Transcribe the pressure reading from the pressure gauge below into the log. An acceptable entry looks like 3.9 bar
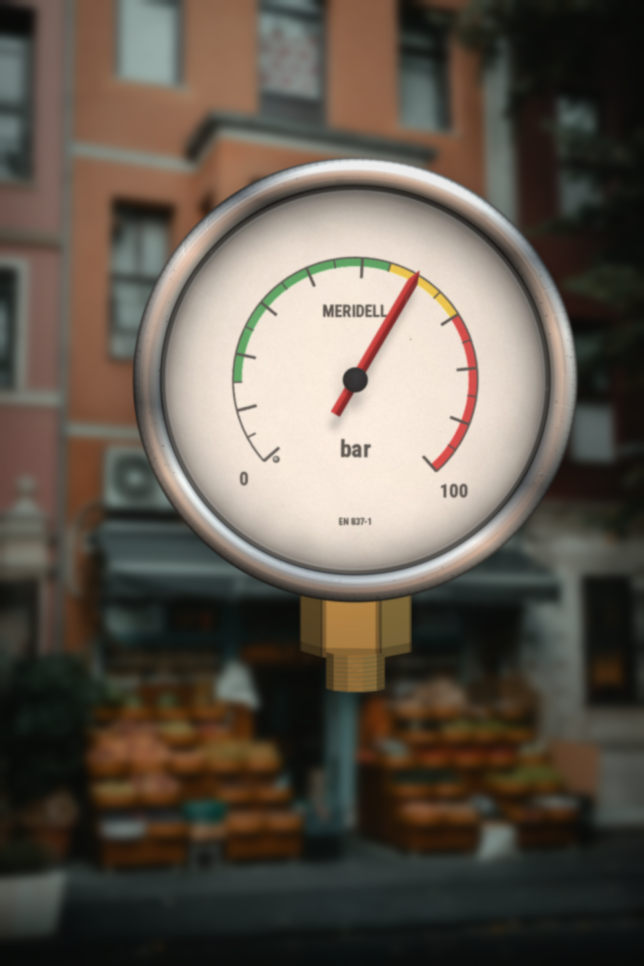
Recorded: 60 bar
